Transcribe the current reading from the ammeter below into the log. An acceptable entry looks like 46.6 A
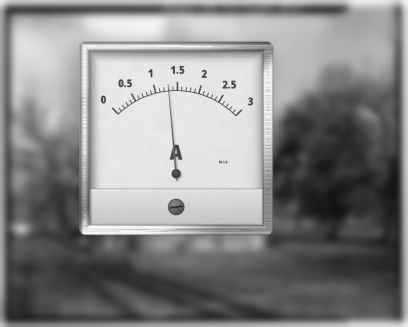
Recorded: 1.3 A
